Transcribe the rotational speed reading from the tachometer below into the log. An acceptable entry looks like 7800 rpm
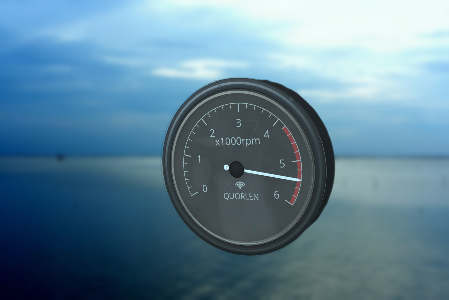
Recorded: 5400 rpm
